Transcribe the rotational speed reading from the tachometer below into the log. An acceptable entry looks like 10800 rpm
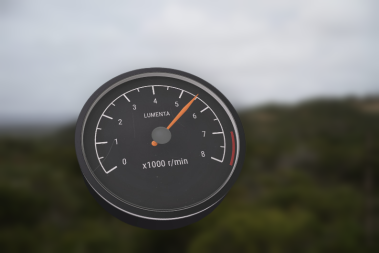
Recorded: 5500 rpm
